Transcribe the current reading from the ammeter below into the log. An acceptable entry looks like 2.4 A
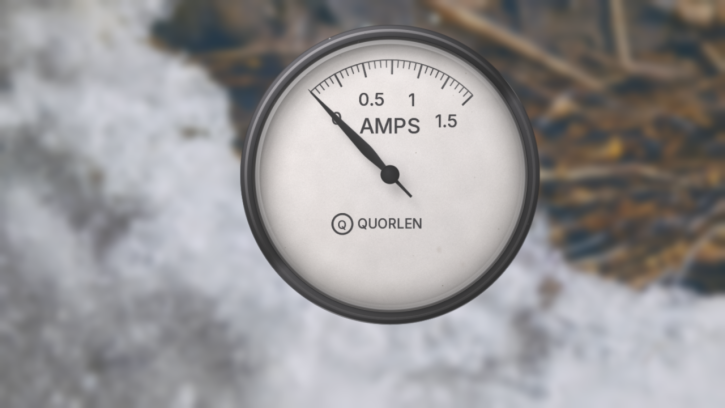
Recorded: 0 A
